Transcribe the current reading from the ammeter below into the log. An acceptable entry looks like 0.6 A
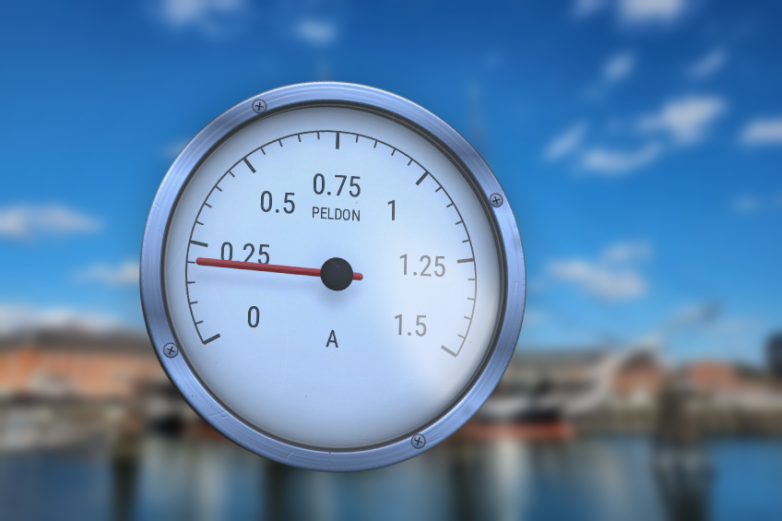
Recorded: 0.2 A
